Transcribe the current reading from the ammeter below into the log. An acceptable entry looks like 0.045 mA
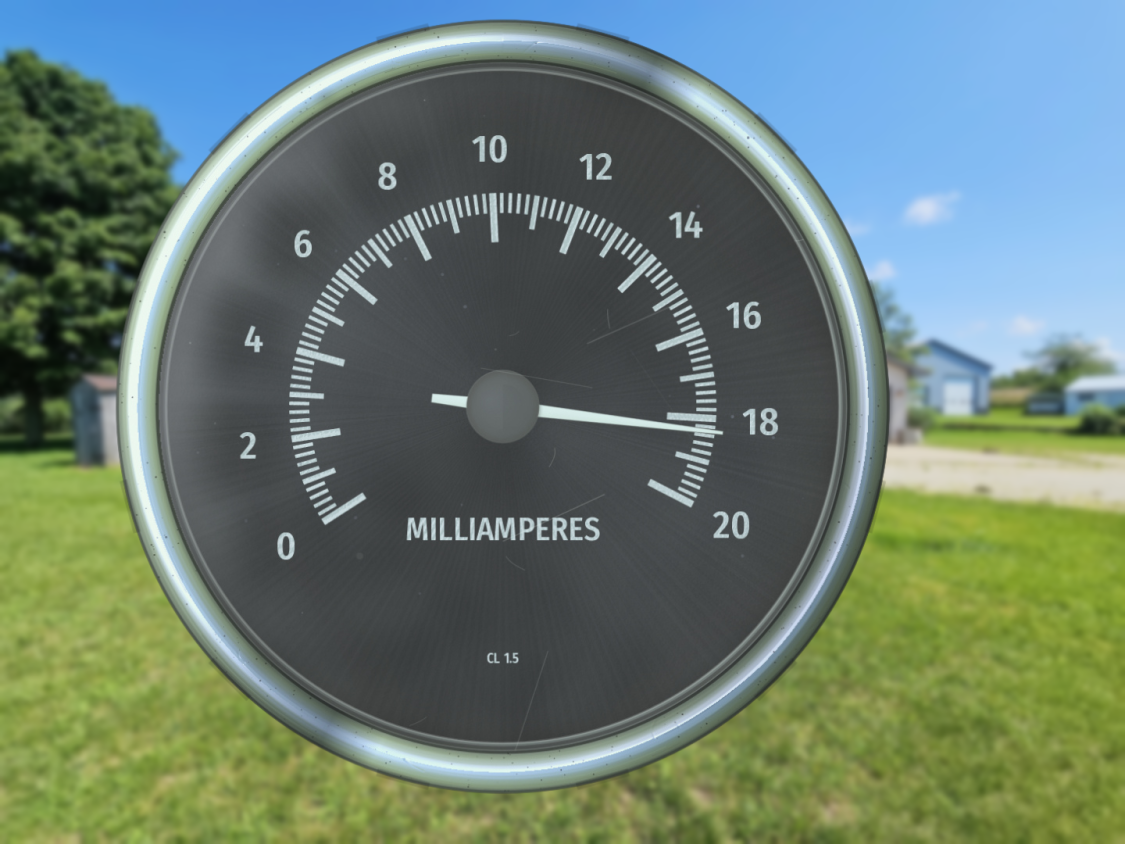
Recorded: 18.3 mA
